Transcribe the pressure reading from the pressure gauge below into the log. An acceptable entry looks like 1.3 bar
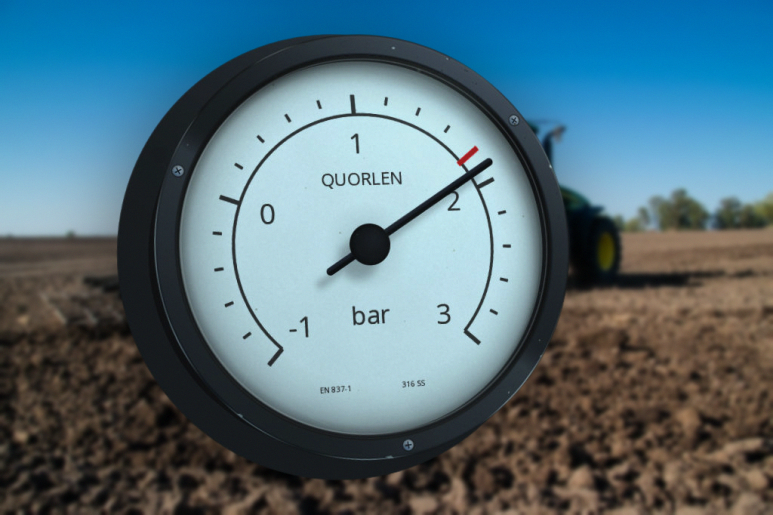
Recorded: 1.9 bar
